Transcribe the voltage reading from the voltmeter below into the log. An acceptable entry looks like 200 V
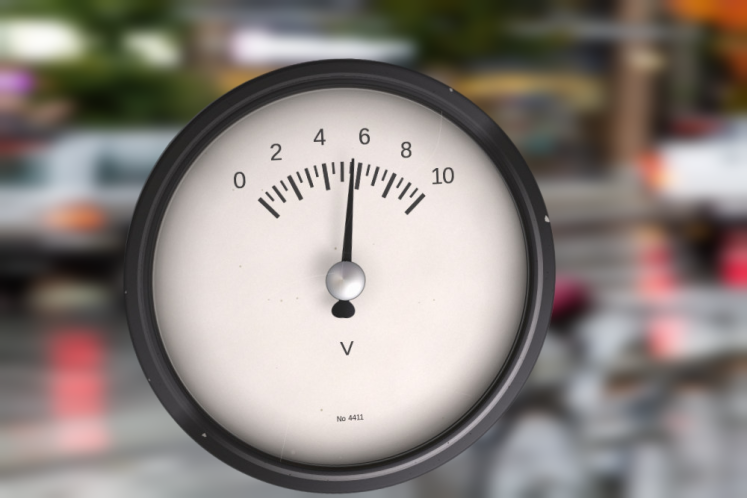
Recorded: 5.5 V
